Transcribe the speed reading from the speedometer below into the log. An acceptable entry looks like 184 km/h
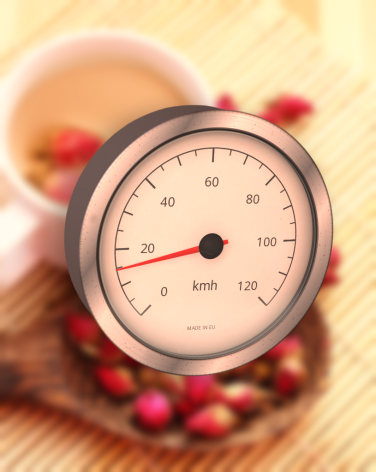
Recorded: 15 km/h
